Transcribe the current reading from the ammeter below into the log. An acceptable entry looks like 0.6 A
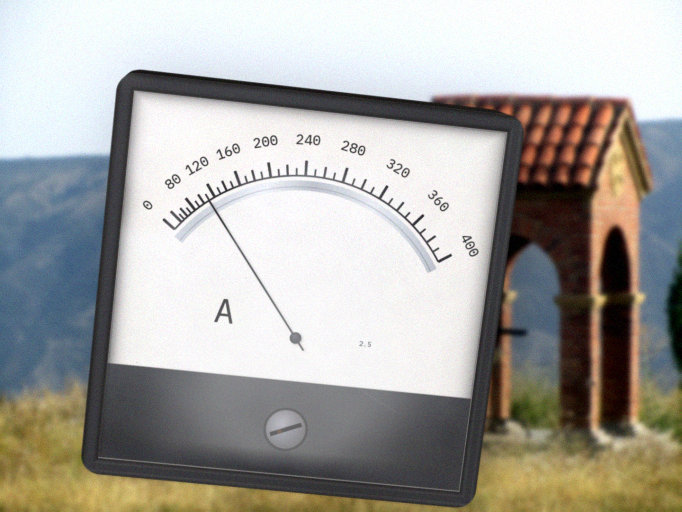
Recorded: 110 A
